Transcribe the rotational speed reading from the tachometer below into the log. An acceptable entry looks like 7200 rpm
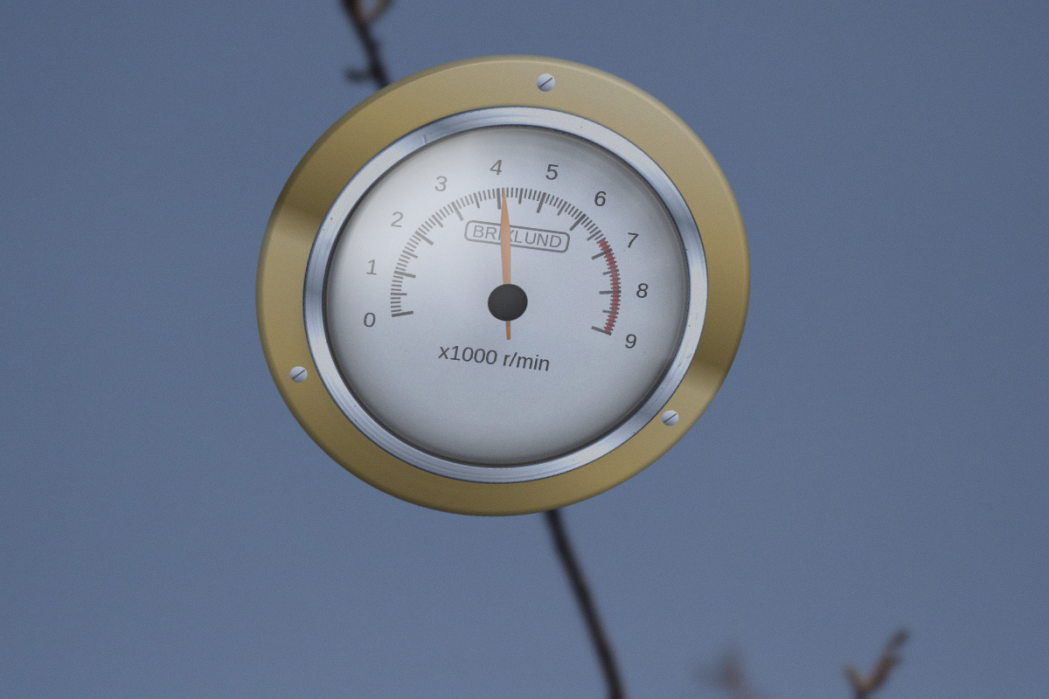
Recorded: 4100 rpm
